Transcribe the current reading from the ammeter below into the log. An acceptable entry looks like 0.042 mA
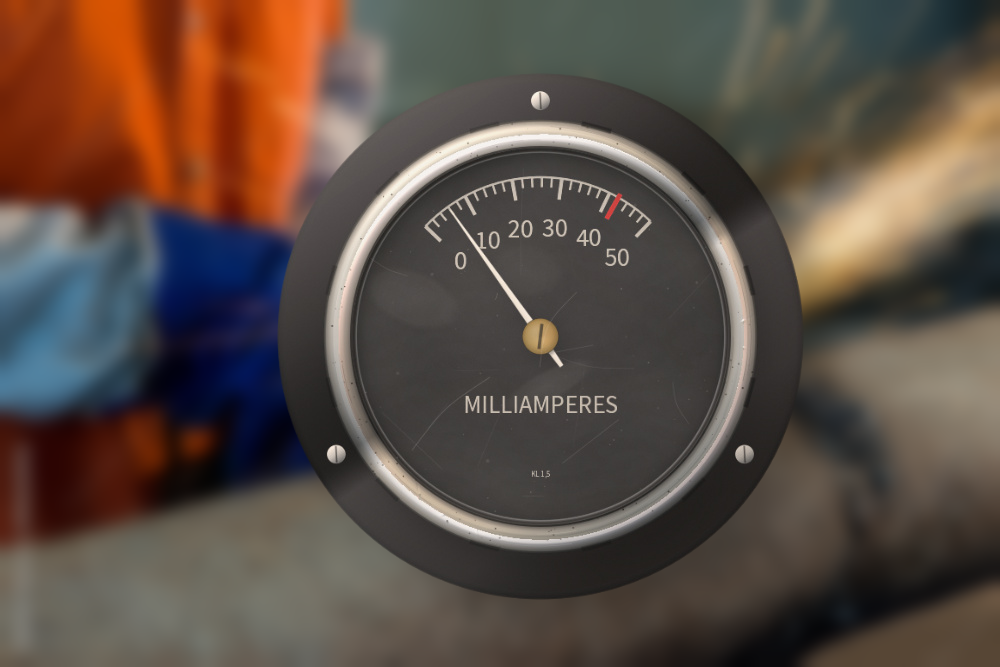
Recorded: 6 mA
